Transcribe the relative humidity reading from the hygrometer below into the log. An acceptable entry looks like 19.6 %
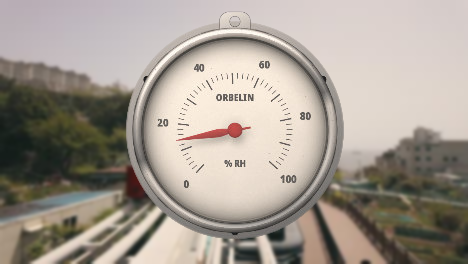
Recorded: 14 %
